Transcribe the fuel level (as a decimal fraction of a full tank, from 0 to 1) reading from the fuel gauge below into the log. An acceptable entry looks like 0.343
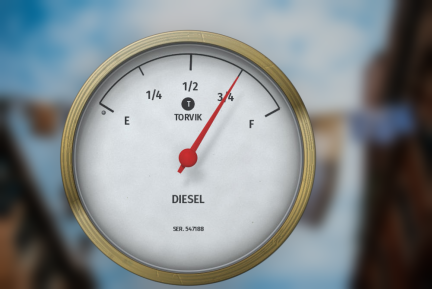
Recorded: 0.75
